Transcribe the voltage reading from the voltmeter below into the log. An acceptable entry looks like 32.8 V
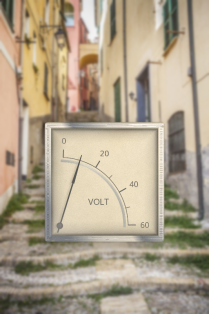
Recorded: 10 V
